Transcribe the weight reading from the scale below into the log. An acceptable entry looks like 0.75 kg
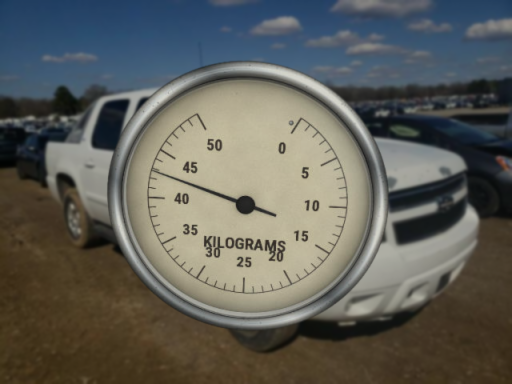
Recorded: 43 kg
